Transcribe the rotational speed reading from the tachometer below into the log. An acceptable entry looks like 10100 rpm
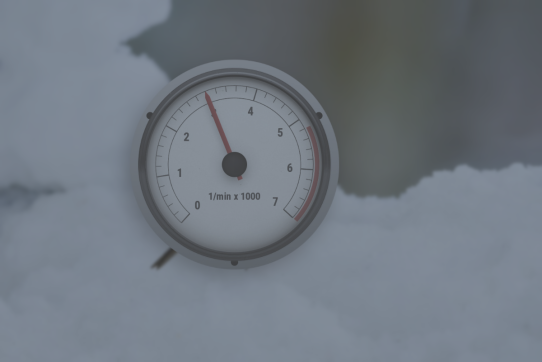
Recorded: 3000 rpm
